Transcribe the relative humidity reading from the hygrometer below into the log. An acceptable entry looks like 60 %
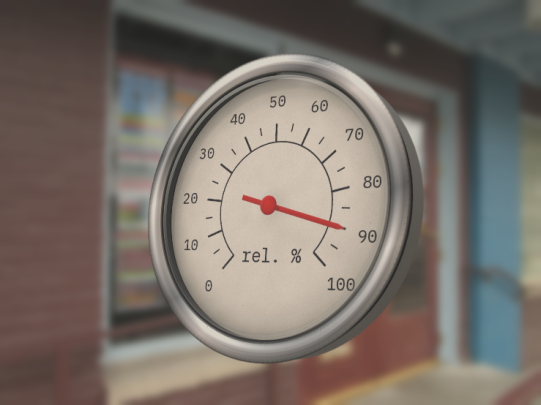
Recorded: 90 %
